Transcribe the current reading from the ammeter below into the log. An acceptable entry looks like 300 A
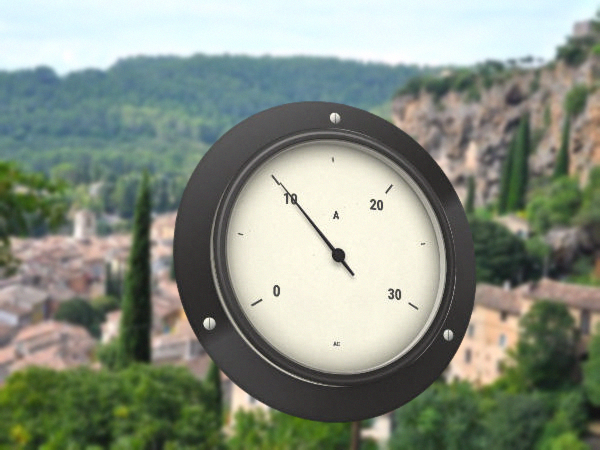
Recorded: 10 A
